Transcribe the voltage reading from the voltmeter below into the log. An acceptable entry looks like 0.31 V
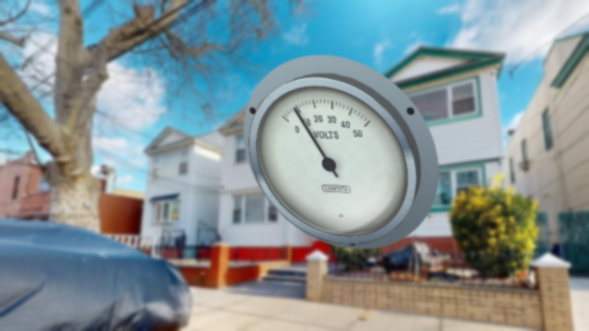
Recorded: 10 V
